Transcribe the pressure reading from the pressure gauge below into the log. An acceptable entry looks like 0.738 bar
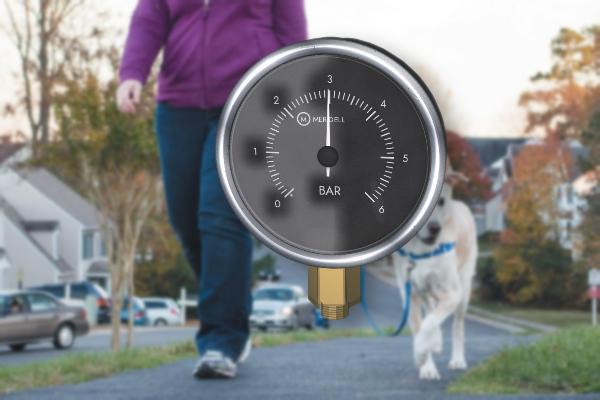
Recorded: 3 bar
